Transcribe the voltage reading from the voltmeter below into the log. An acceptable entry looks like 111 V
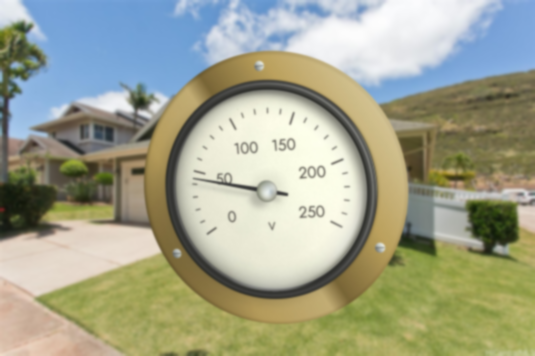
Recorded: 45 V
